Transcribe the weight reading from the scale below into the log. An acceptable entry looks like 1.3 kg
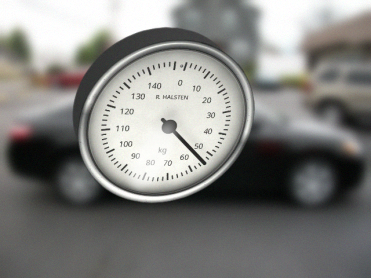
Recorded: 54 kg
